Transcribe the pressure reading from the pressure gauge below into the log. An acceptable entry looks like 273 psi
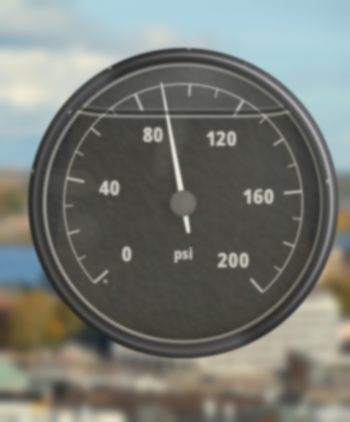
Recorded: 90 psi
